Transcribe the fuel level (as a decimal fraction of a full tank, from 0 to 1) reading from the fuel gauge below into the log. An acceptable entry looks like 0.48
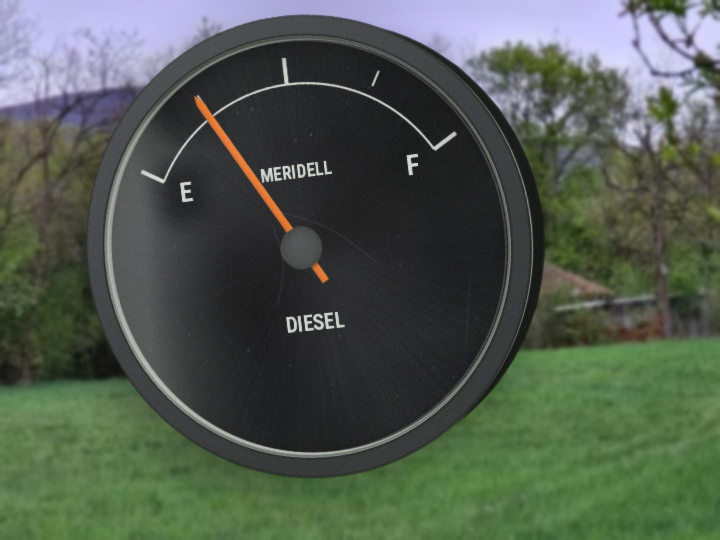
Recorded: 0.25
